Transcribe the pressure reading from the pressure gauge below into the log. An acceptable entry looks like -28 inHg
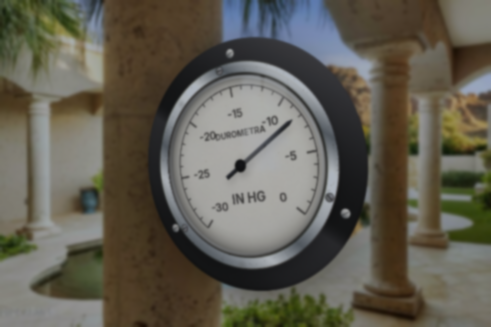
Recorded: -8 inHg
